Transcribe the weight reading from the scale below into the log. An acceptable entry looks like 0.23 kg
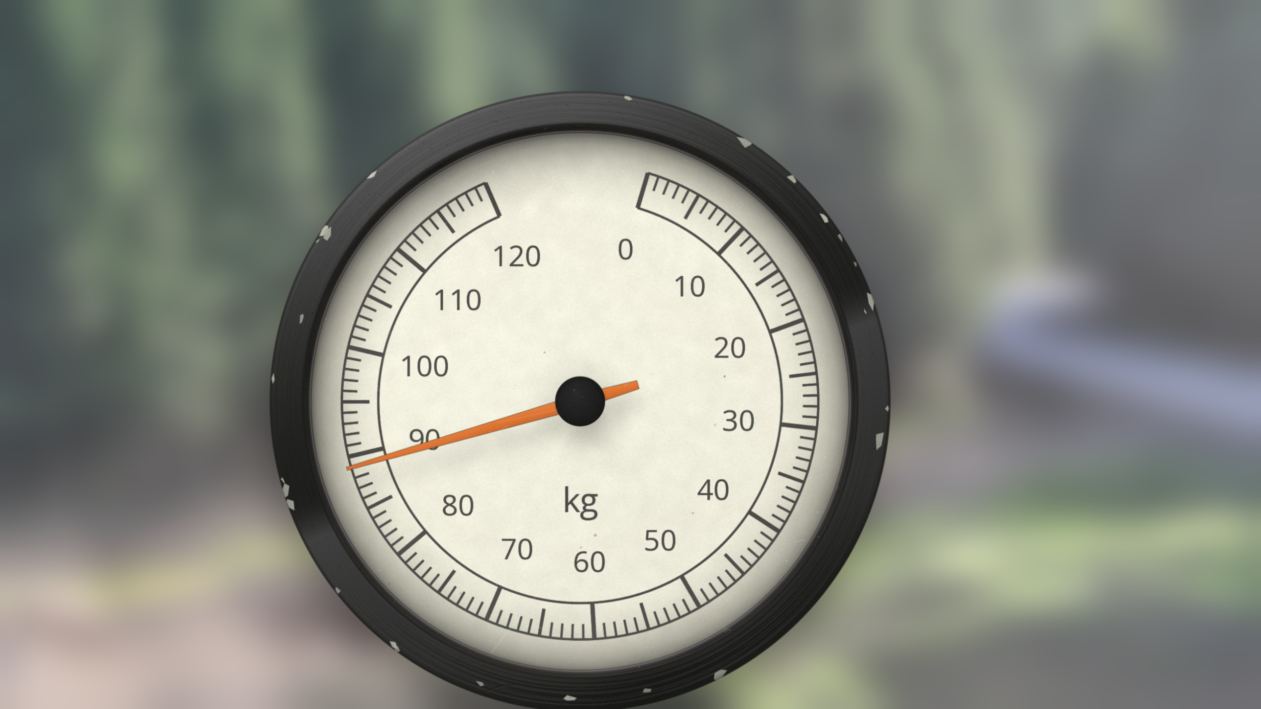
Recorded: 89 kg
